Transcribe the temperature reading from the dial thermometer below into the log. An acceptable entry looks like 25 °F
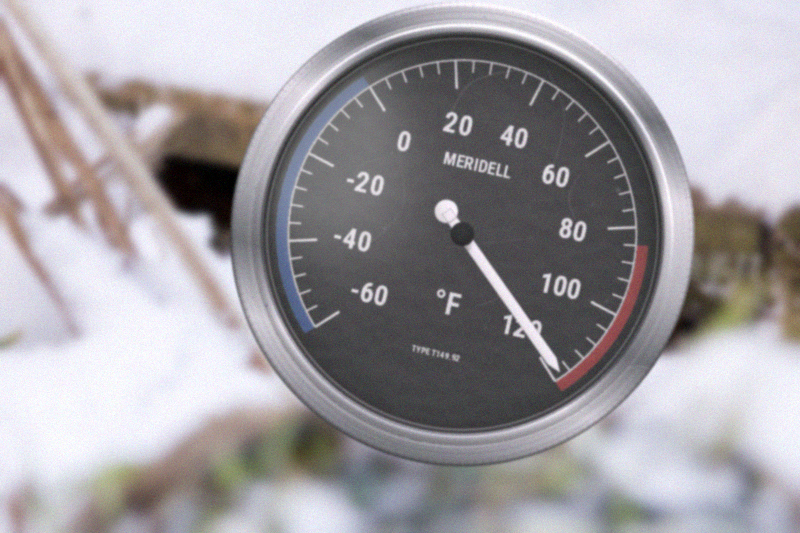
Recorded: 118 °F
